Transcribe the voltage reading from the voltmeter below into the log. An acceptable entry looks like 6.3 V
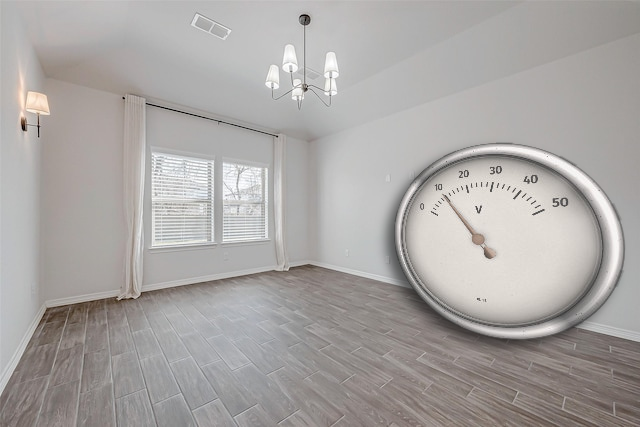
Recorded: 10 V
